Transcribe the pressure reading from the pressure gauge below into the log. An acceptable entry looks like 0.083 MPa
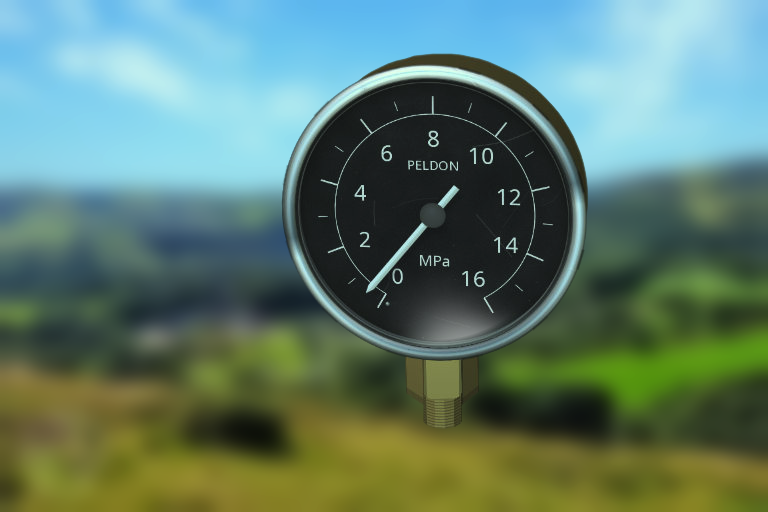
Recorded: 0.5 MPa
